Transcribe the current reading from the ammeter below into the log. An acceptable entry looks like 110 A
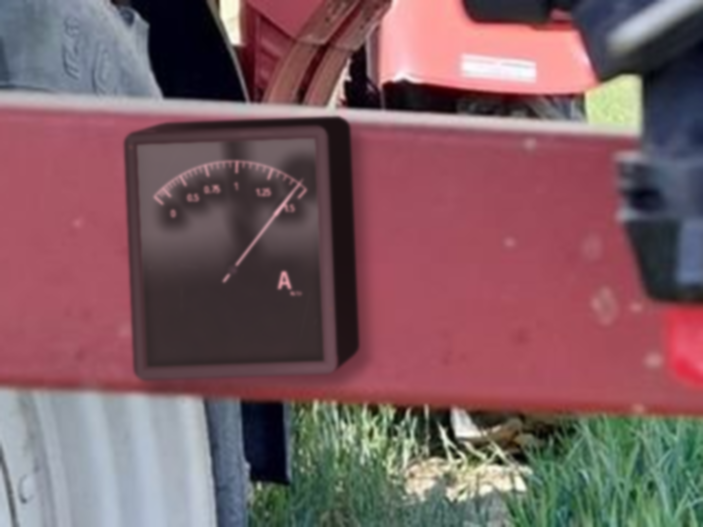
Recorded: 1.45 A
